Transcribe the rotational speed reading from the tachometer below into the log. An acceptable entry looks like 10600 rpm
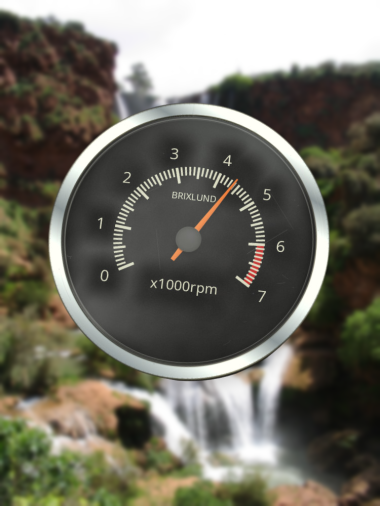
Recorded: 4400 rpm
